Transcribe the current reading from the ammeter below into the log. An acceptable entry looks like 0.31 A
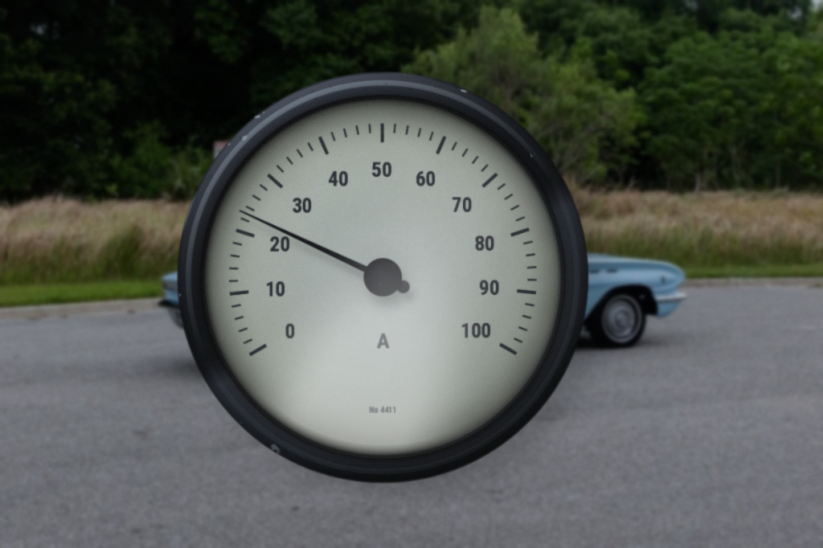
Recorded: 23 A
